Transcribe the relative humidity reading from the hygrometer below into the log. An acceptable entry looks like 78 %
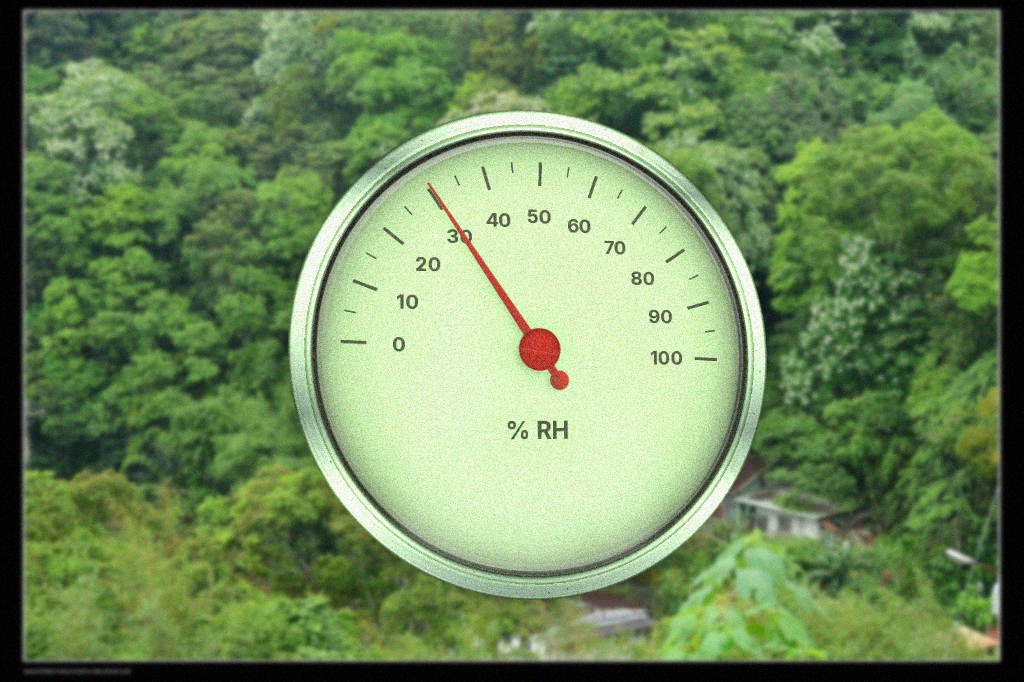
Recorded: 30 %
